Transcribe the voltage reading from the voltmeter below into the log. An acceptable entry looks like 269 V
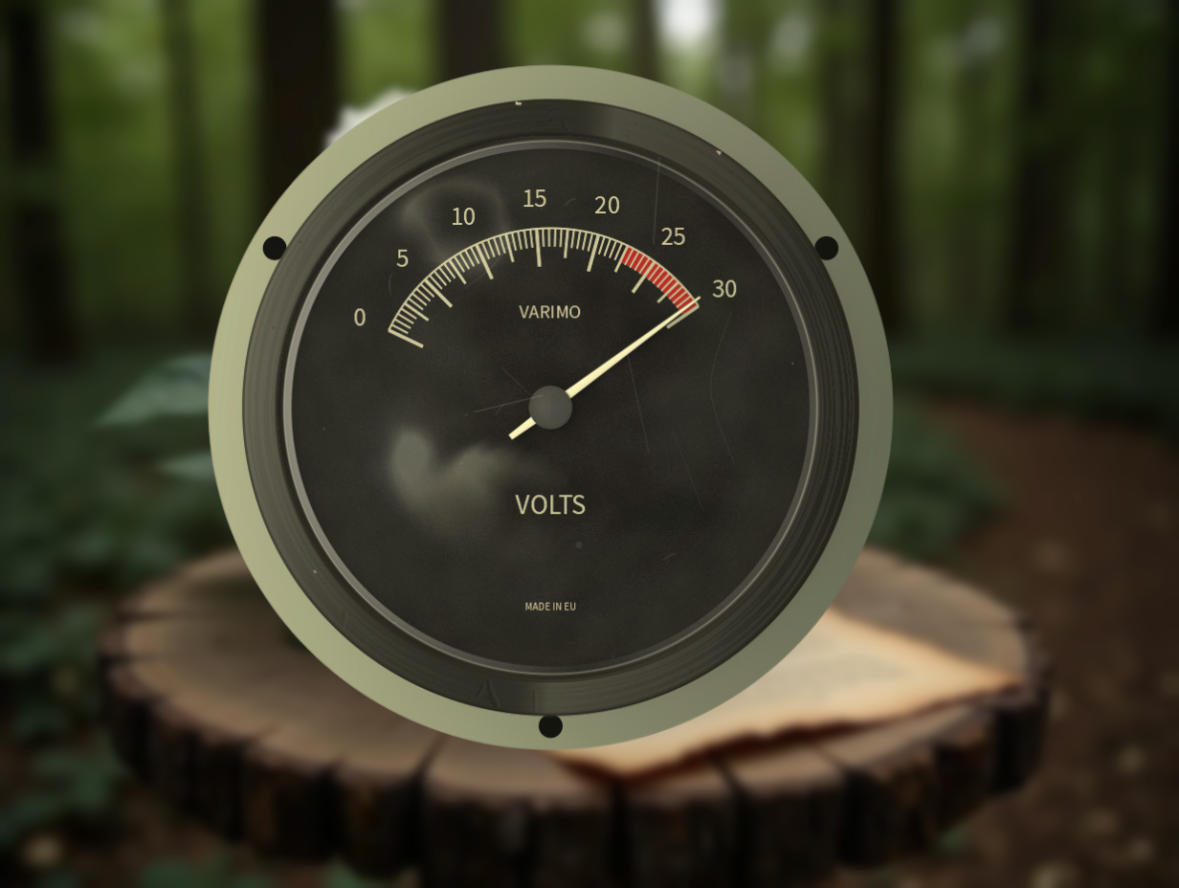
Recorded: 29.5 V
